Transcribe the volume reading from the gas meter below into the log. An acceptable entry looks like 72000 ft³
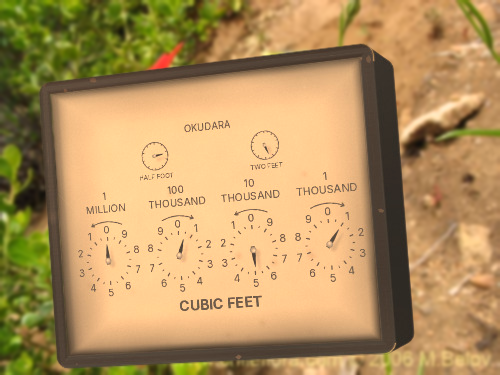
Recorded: 5100 ft³
